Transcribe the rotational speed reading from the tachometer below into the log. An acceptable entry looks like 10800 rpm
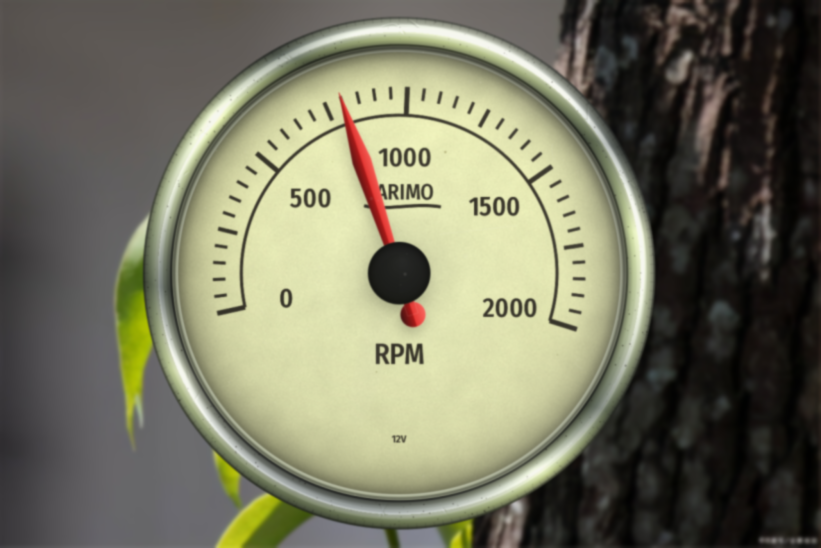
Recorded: 800 rpm
